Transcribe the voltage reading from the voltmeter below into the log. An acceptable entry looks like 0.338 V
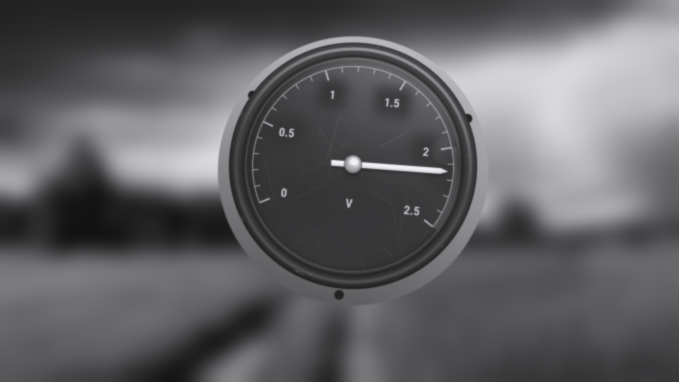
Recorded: 2.15 V
